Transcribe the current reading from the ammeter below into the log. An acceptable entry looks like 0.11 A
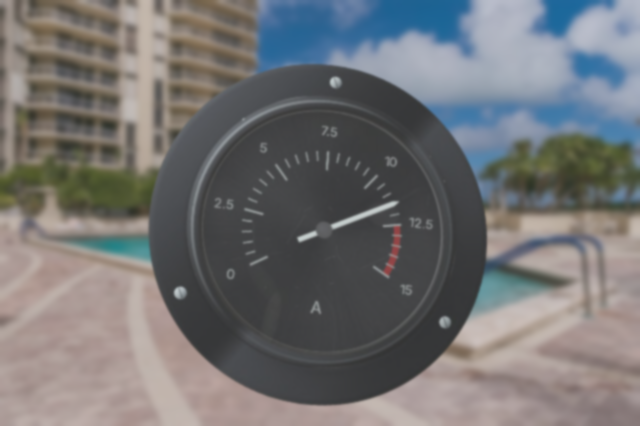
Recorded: 11.5 A
